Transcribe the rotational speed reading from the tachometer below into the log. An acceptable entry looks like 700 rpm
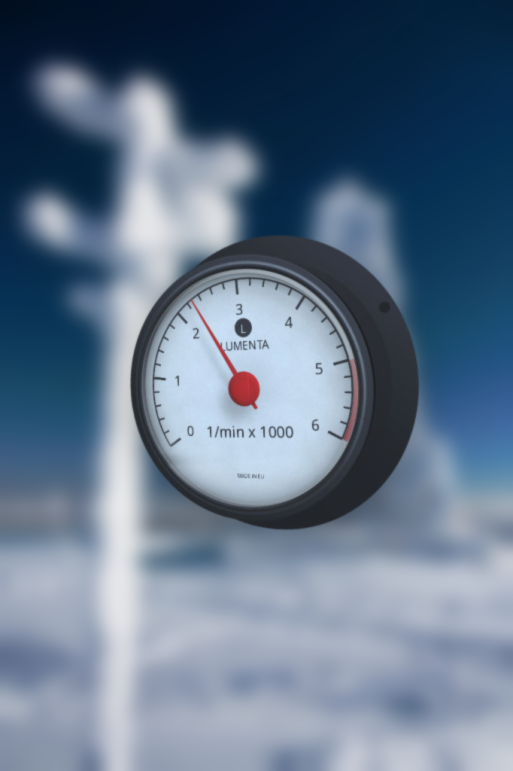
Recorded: 2300 rpm
